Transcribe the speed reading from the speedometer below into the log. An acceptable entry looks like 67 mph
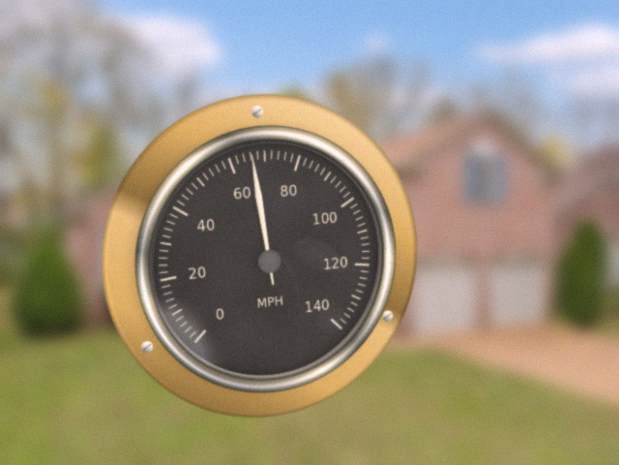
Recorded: 66 mph
